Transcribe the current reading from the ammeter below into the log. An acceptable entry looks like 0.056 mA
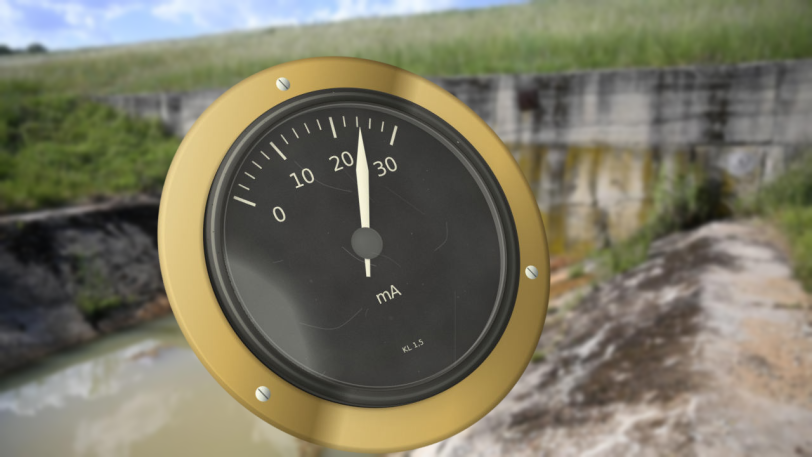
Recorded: 24 mA
